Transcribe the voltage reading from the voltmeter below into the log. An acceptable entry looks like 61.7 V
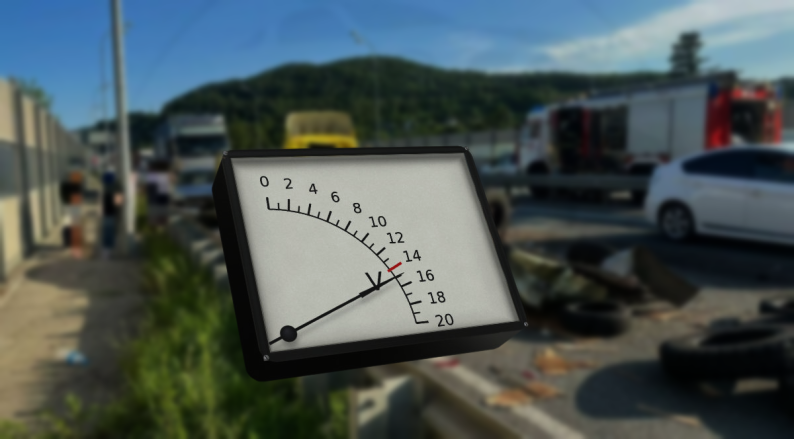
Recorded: 15 V
